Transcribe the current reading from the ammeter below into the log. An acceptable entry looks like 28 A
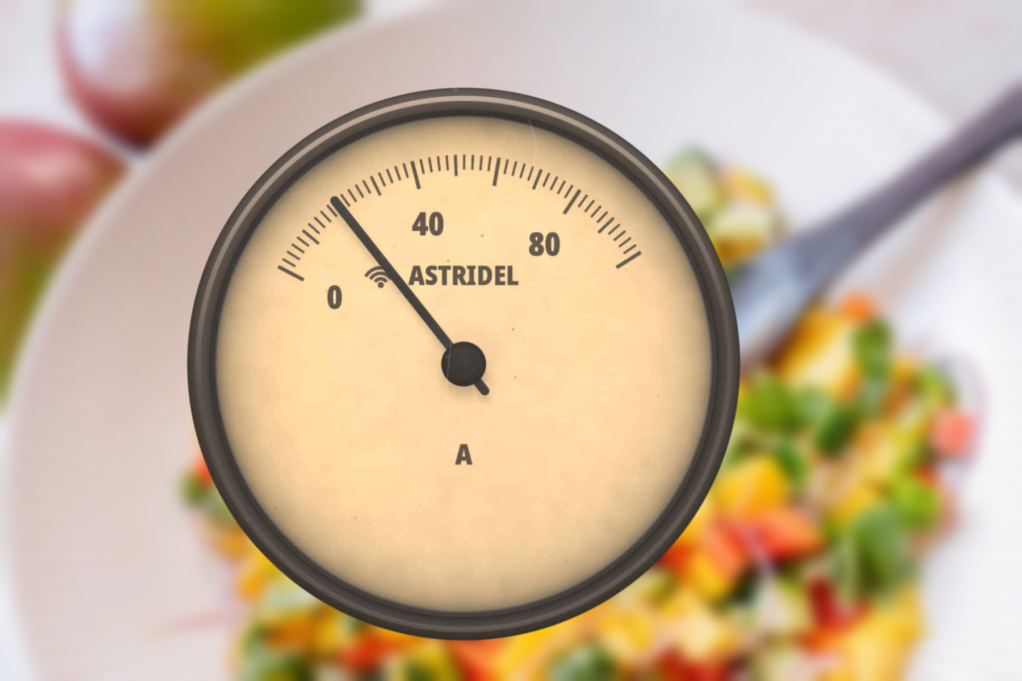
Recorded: 20 A
